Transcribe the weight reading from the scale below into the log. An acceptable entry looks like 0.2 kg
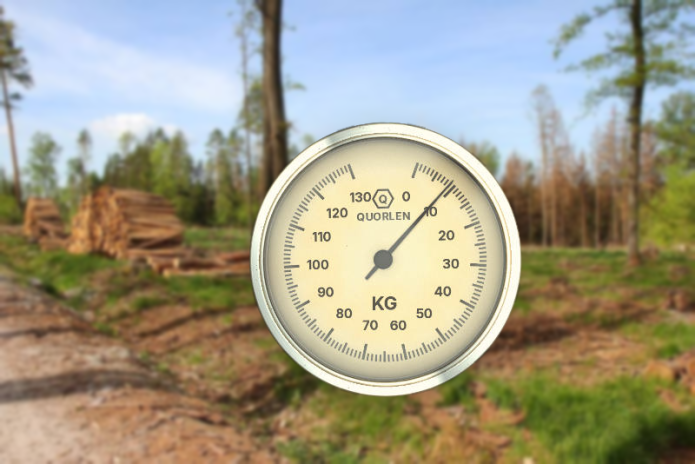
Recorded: 9 kg
